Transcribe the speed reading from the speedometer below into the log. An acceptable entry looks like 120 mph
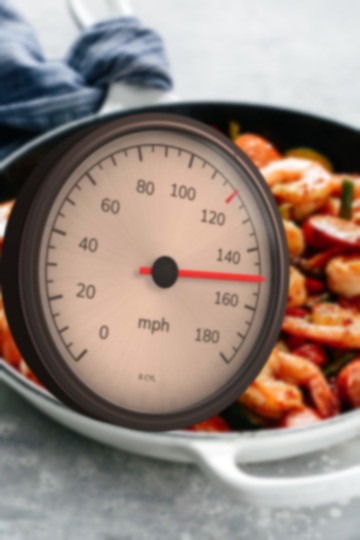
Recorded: 150 mph
